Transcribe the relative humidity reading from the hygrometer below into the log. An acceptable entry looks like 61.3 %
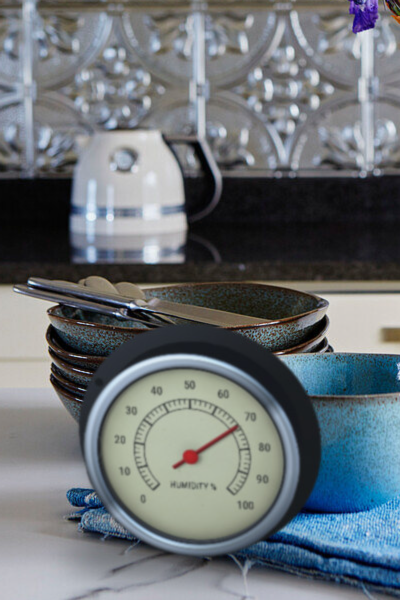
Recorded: 70 %
